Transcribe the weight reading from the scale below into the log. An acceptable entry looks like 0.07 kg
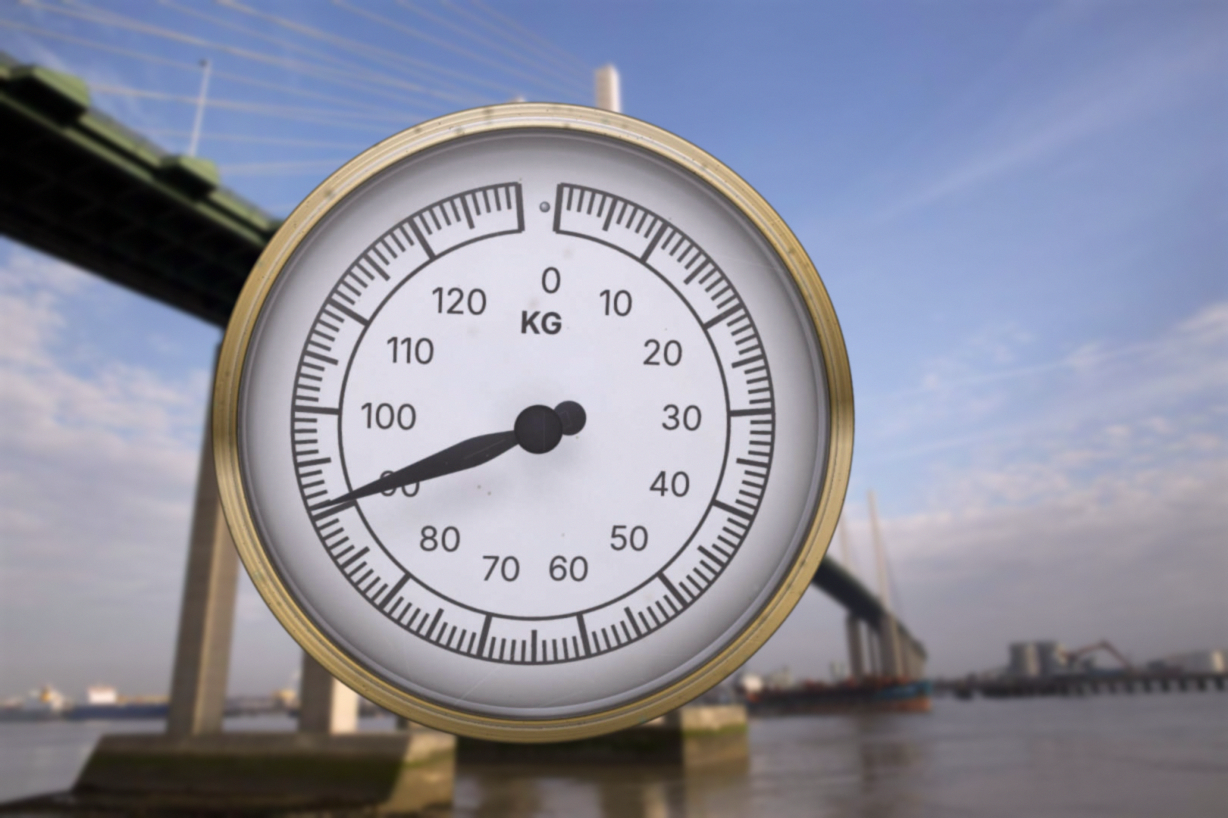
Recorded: 91 kg
